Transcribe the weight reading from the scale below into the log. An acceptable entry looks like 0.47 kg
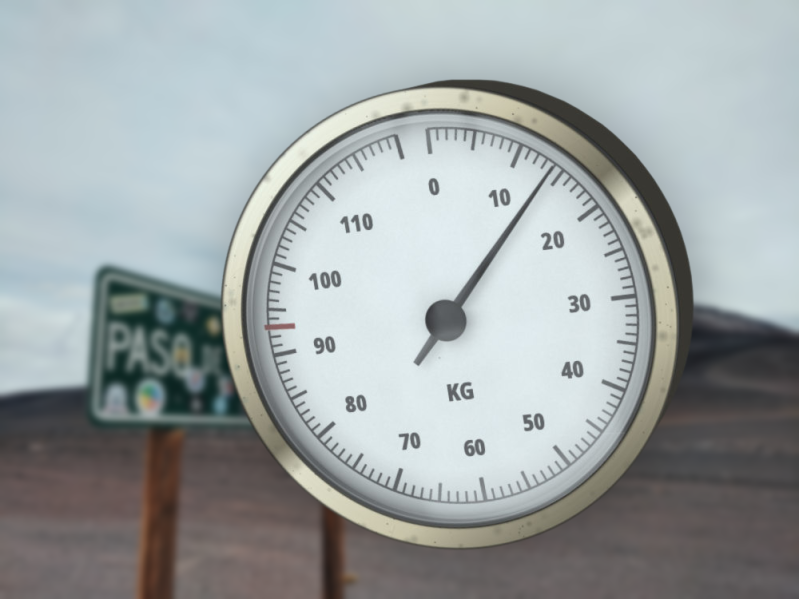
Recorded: 14 kg
